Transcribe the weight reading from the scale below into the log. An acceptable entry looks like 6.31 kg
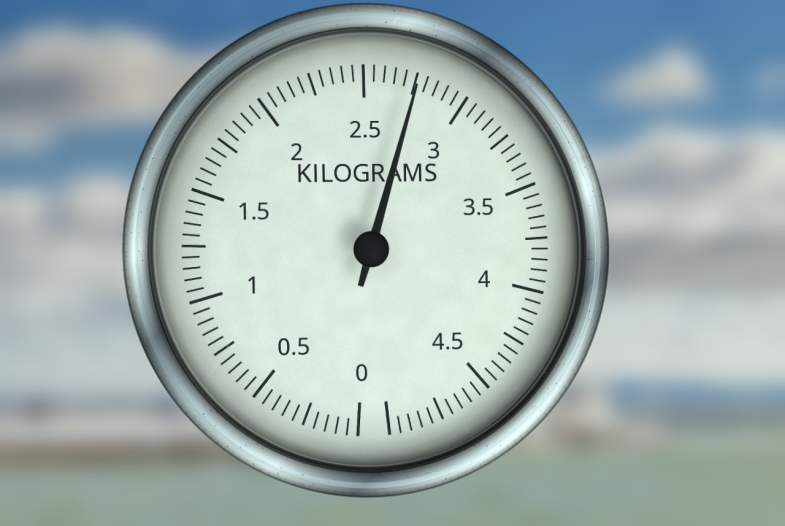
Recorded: 2.75 kg
